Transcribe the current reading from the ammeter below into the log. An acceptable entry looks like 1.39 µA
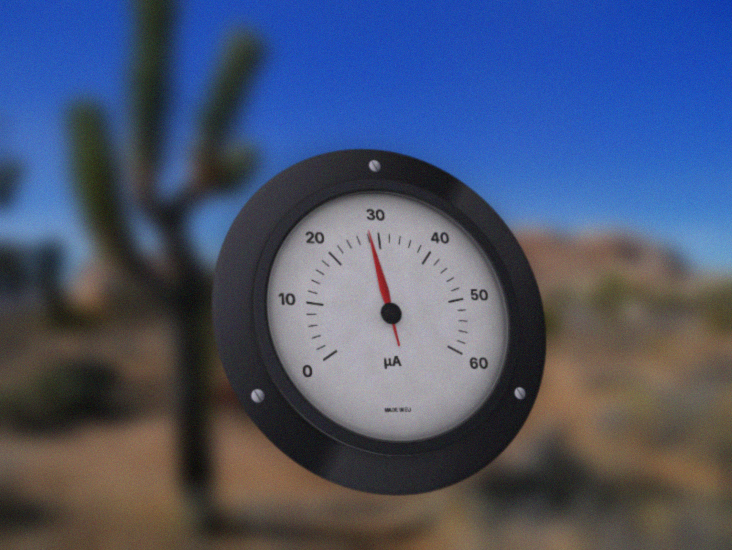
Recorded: 28 µA
